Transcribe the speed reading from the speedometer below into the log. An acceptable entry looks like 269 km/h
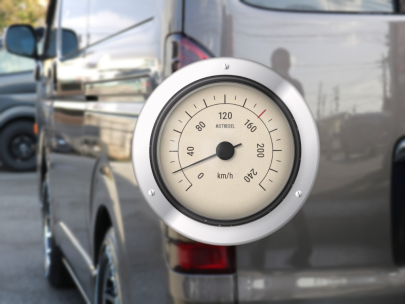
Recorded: 20 km/h
